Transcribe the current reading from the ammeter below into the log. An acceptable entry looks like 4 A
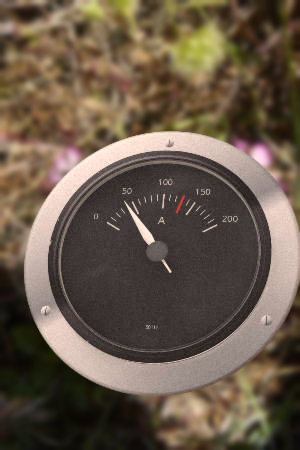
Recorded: 40 A
